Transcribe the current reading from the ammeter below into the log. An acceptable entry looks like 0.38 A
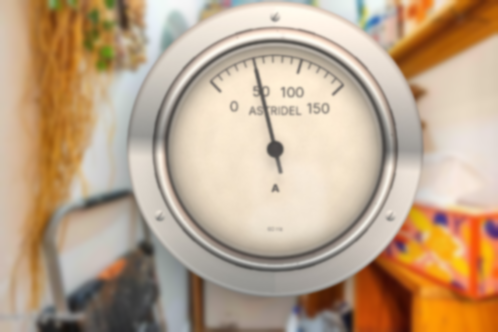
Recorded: 50 A
